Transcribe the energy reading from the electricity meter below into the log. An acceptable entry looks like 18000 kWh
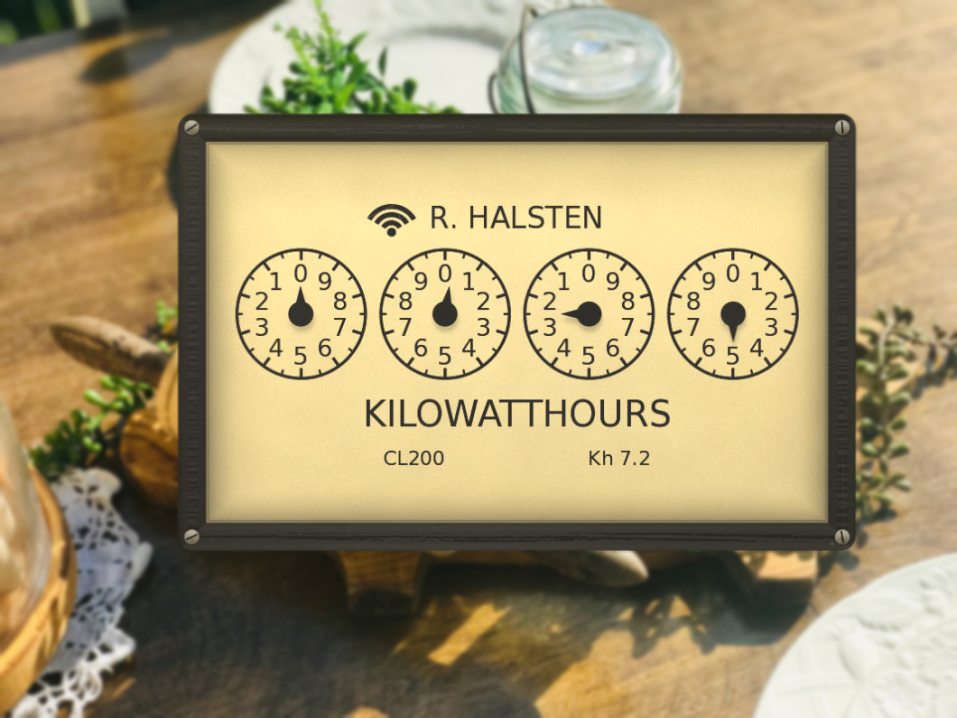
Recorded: 25 kWh
